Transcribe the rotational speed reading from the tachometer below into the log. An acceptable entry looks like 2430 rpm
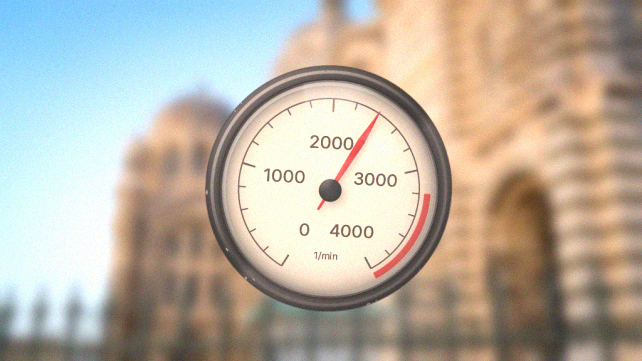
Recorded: 2400 rpm
